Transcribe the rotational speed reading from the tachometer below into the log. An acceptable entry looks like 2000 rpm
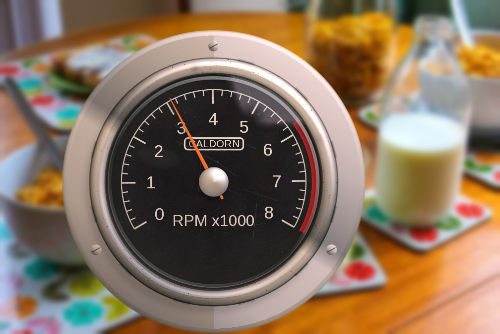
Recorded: 3100 rpm
